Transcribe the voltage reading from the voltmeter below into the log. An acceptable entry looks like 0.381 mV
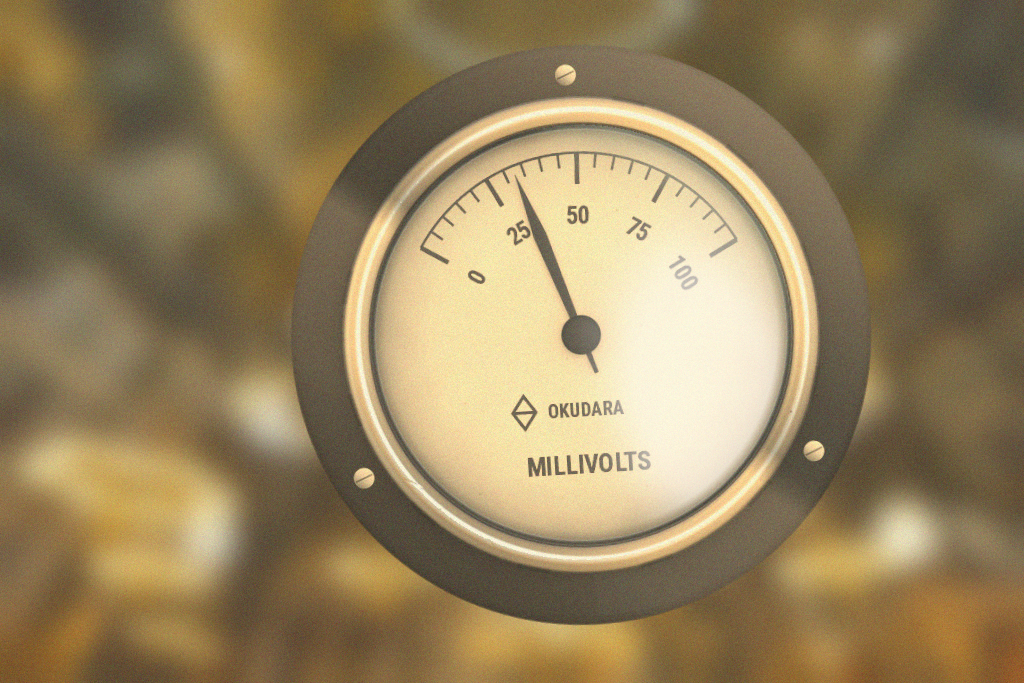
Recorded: 32.5 mV
